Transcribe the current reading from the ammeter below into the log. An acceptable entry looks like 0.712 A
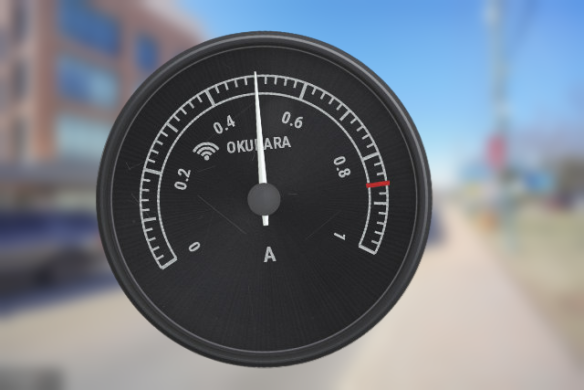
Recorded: 0.5 A
